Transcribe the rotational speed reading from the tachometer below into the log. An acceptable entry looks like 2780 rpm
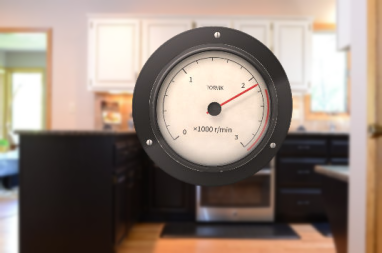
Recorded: 2100 rpm
